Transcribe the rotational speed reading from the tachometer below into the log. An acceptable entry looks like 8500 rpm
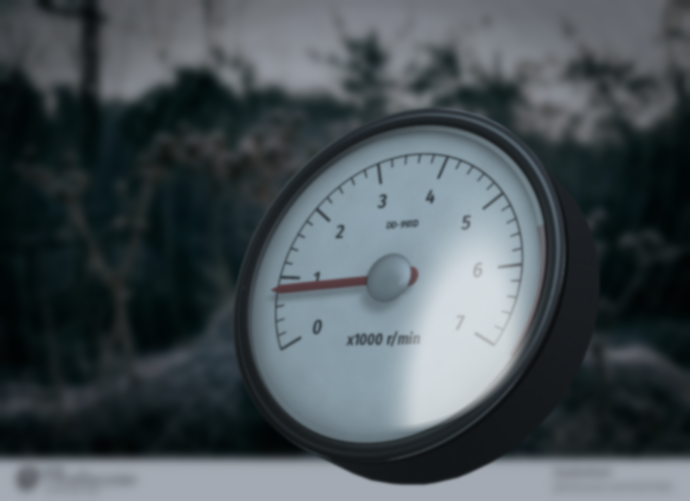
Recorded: 800 rpm
